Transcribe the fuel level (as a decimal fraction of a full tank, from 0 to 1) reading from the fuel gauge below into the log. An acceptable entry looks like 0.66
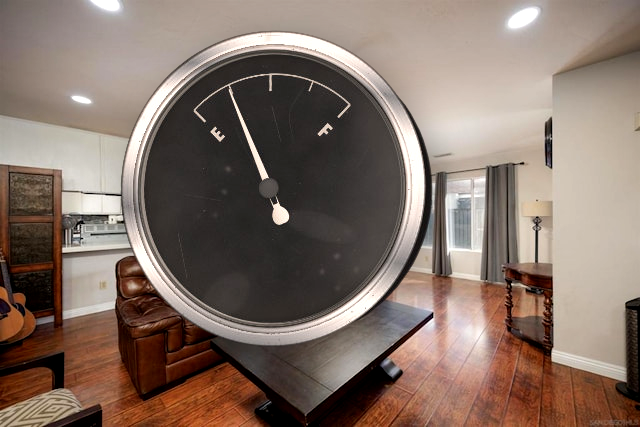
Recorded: 0.25
